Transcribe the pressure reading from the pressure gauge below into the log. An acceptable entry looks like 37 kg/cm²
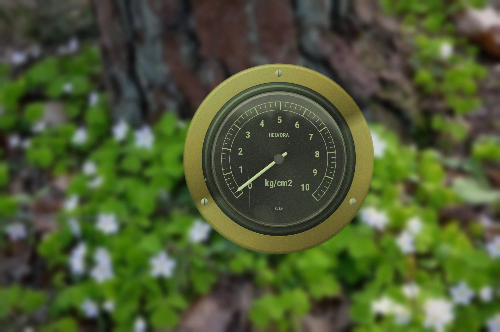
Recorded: 0.2 kg/cm²
